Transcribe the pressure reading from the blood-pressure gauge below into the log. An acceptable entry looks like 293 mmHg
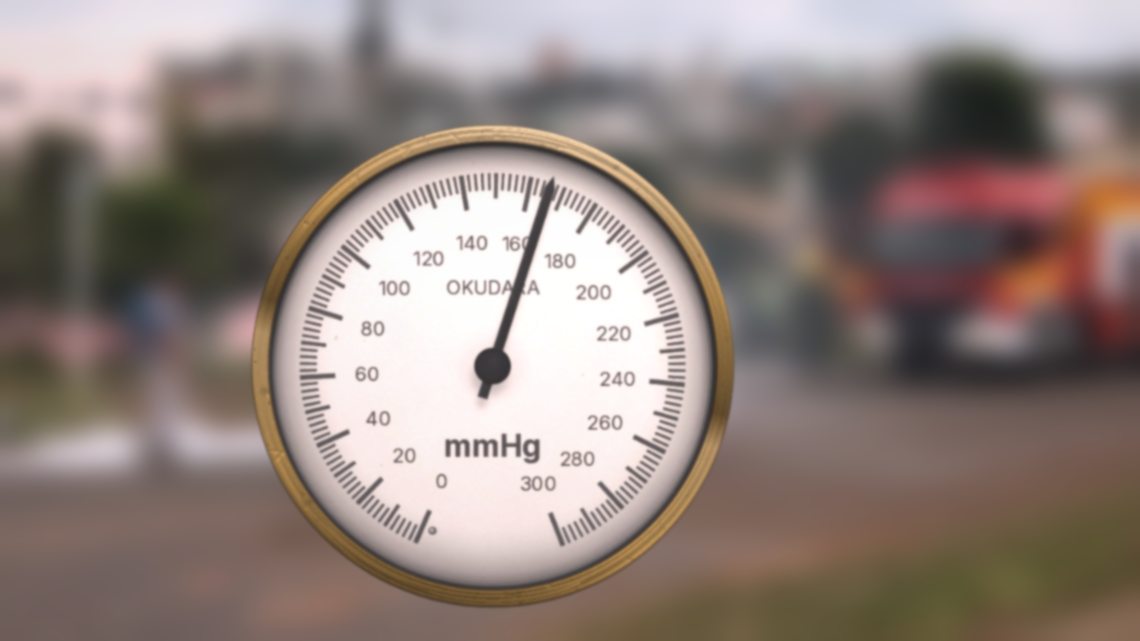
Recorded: 166 mmHg
